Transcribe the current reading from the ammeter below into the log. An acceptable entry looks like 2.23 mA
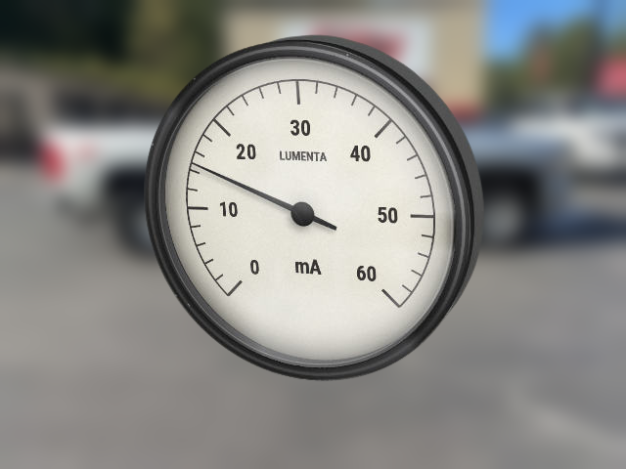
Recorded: 15 mA
